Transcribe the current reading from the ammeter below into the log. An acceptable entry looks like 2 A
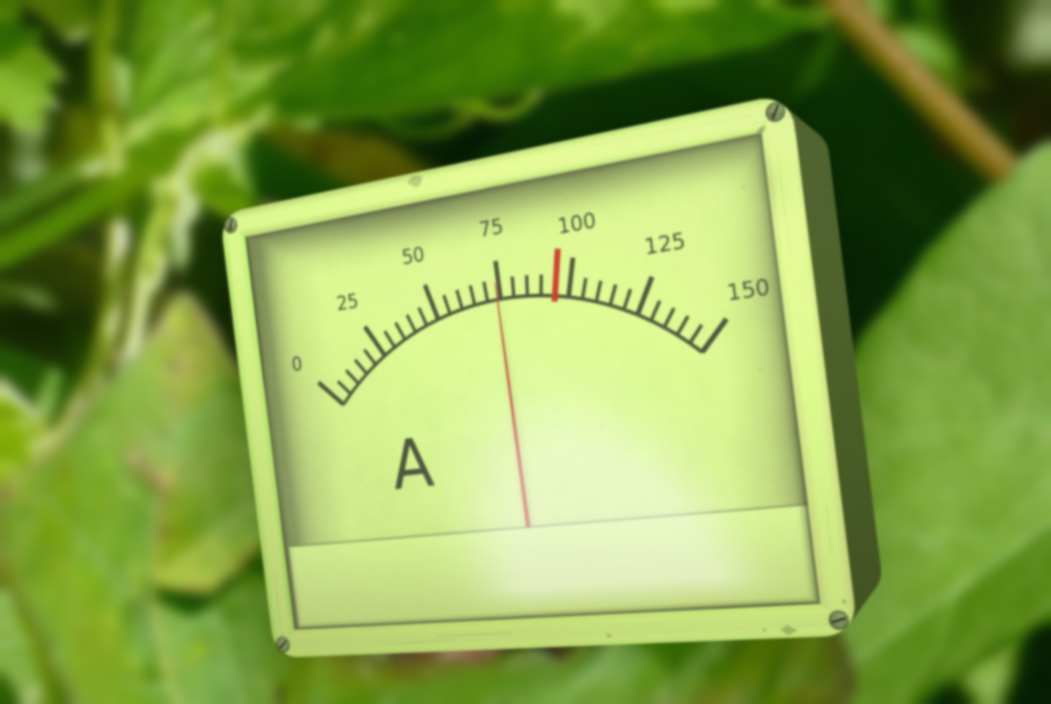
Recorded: 75 A
